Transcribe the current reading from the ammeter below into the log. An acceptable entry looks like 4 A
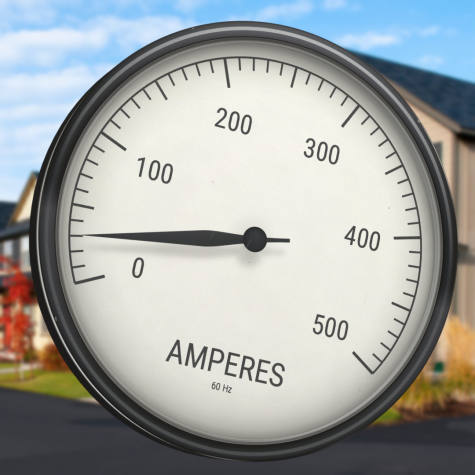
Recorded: 30 A
